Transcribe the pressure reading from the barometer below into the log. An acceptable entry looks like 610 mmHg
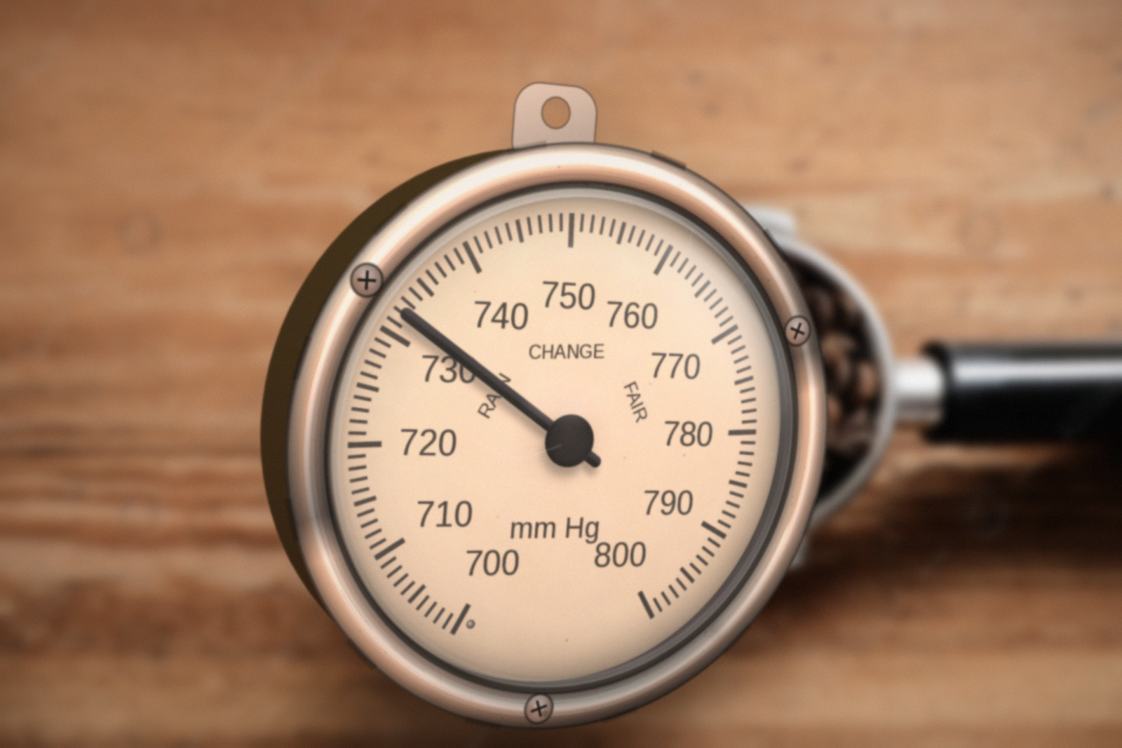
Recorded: 732 mmHg
